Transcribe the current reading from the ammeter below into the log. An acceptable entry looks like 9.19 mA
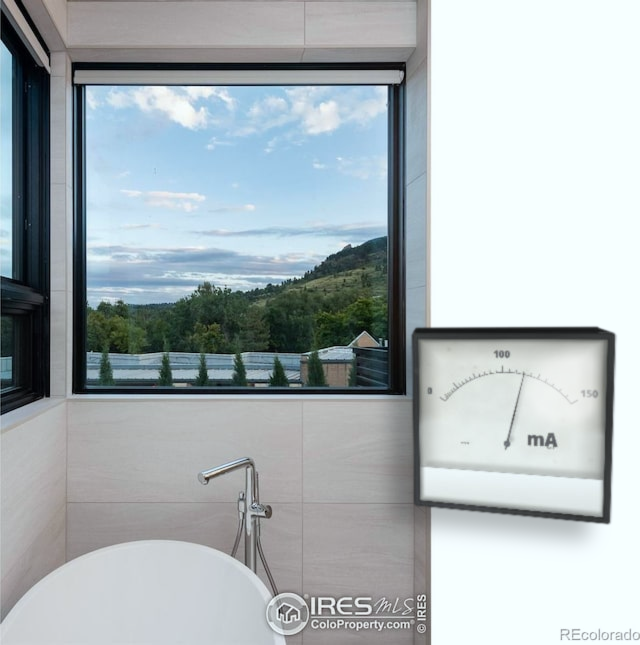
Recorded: 115 mA
